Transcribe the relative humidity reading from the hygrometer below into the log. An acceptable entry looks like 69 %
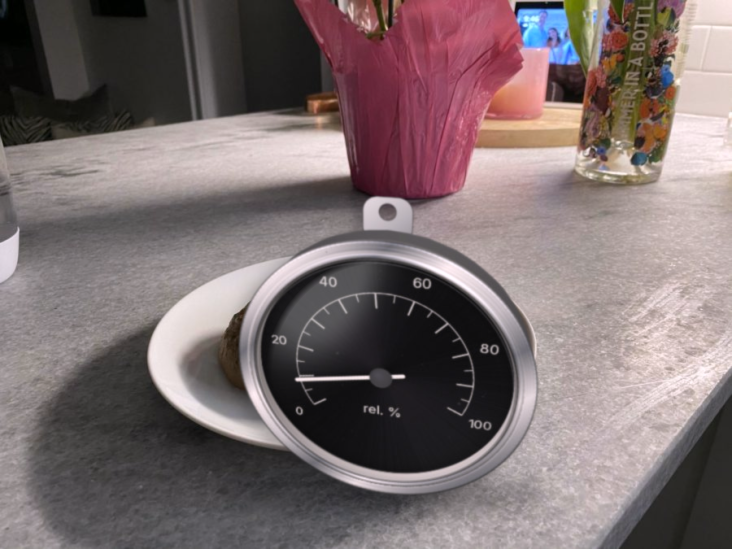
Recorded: 10 %
